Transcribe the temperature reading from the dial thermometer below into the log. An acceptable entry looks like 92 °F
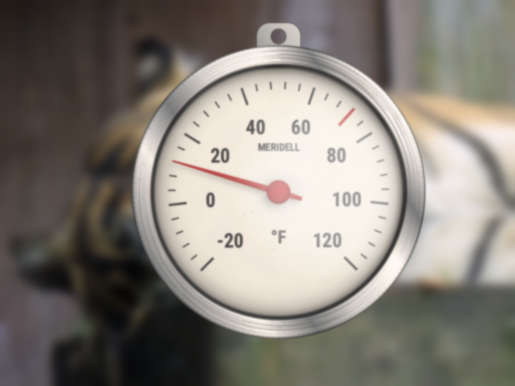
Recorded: 12 °F
